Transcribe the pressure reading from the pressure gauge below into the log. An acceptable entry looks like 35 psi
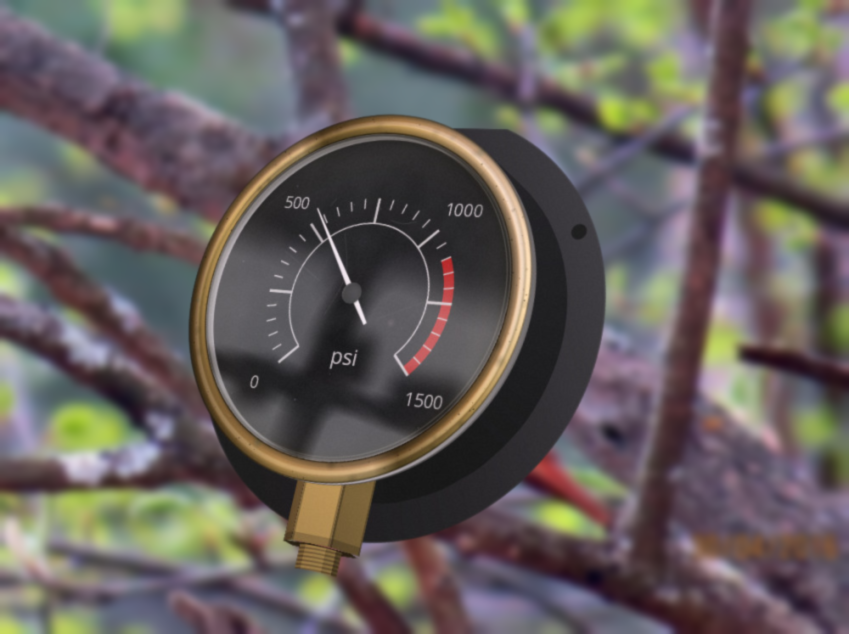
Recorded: 550 psi
